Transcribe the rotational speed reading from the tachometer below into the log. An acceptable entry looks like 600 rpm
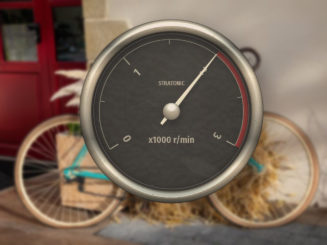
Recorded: 2000 rpm
